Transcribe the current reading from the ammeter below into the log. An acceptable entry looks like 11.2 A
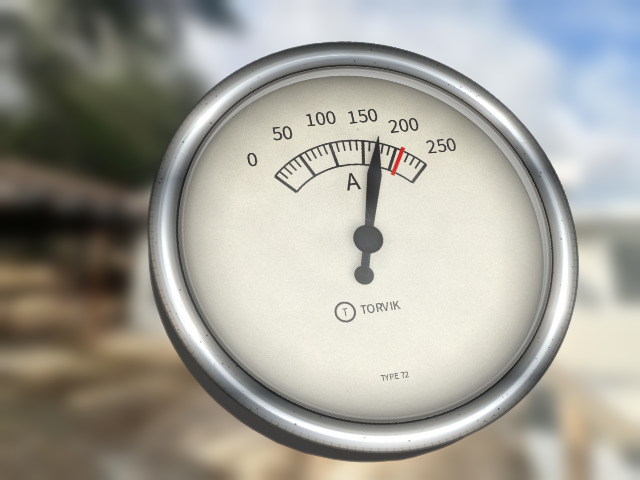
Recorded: 170 A
